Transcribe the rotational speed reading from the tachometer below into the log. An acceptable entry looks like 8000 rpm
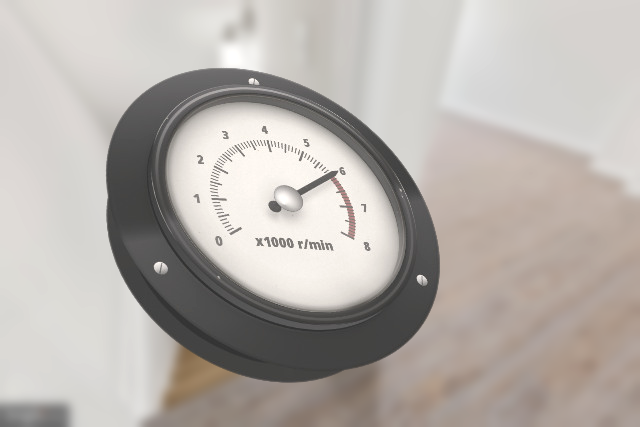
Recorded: 6000 rpm
